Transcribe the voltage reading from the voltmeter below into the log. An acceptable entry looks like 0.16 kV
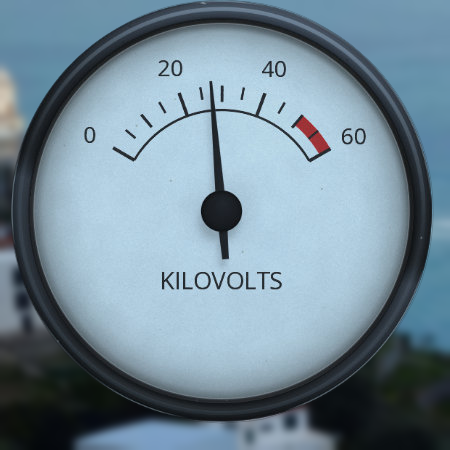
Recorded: 27.5 kV
